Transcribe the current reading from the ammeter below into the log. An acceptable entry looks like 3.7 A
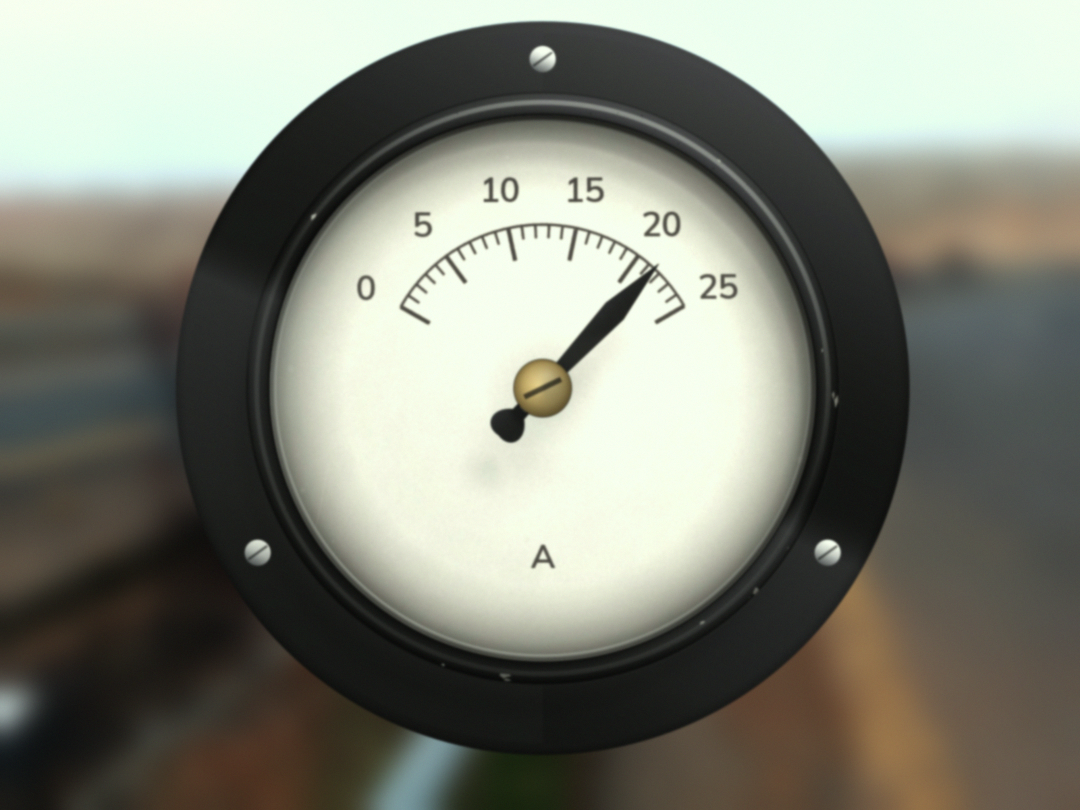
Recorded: 21.5 A
